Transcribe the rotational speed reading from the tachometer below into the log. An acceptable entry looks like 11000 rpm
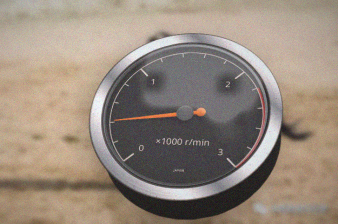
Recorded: 400 rpm
